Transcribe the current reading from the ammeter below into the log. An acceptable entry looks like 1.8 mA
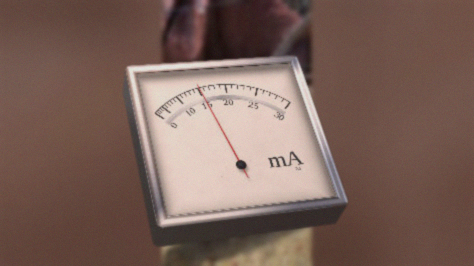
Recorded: 15 mA
